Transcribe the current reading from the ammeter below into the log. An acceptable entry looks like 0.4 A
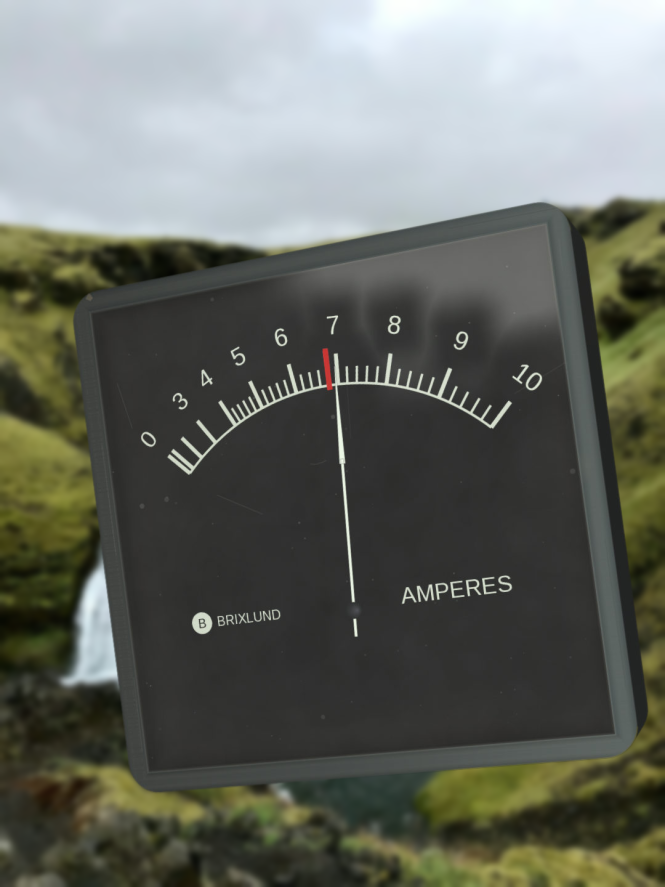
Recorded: 7 A
